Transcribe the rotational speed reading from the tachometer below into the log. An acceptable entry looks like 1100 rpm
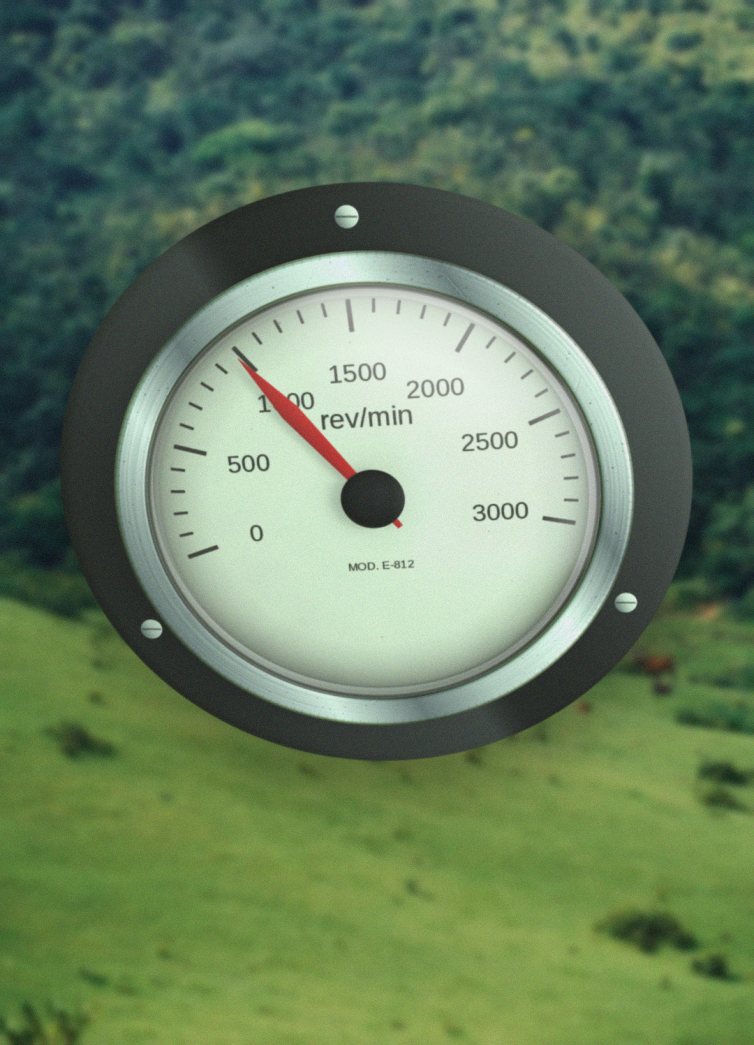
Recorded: 1000 rpm
